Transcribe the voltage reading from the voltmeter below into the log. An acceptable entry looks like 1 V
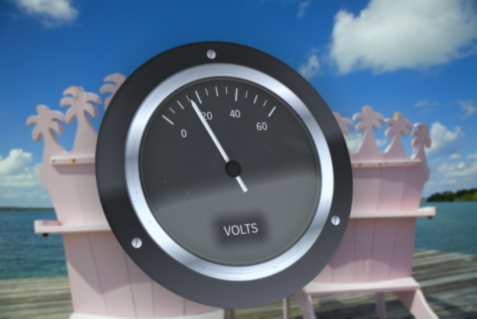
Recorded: 15 V
